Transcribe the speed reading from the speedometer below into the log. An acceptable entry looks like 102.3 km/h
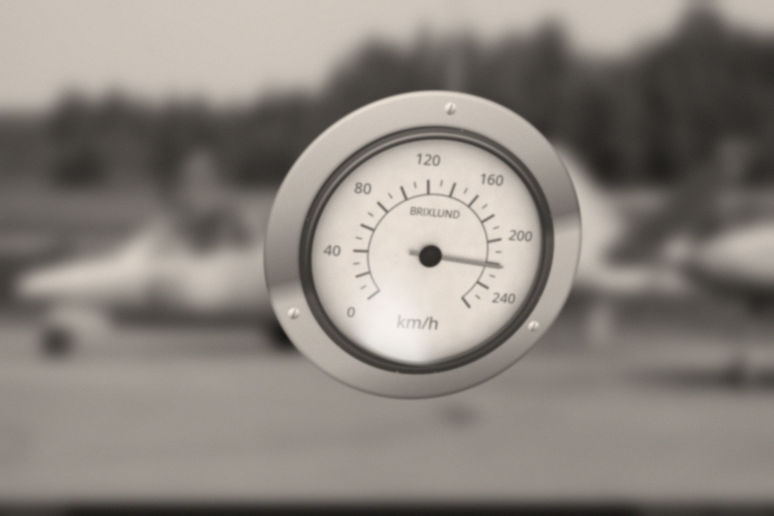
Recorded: 220 km/h
